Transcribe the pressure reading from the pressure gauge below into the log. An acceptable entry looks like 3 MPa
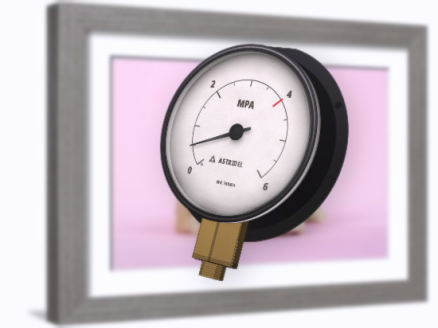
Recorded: 0.5 MPa
